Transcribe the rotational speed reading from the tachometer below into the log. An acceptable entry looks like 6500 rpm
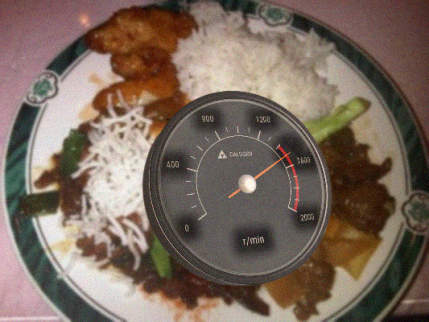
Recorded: 1500 rpm
